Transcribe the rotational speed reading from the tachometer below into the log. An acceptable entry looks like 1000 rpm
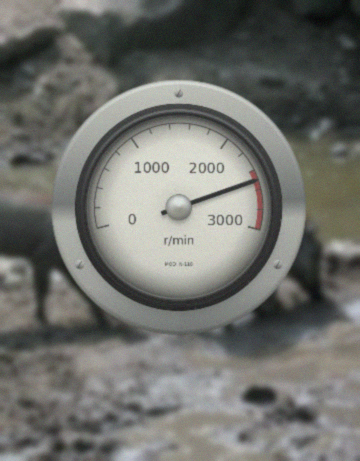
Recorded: 2500 rpm
